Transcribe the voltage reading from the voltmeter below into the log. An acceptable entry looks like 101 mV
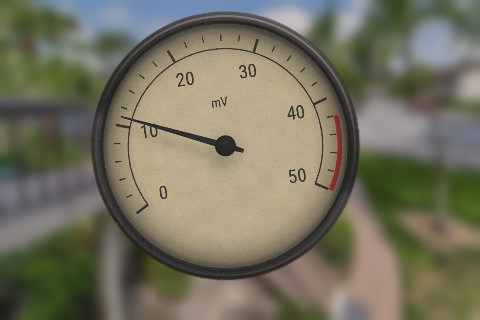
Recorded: 11 mV
